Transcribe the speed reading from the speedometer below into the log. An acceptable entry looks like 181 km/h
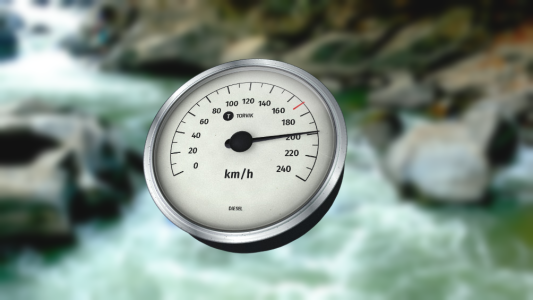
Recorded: 200 km/h
